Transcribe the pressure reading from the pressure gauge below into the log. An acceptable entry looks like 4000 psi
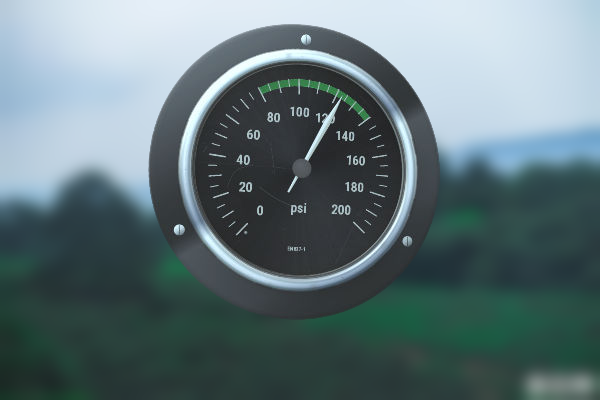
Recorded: 122.5 psi
